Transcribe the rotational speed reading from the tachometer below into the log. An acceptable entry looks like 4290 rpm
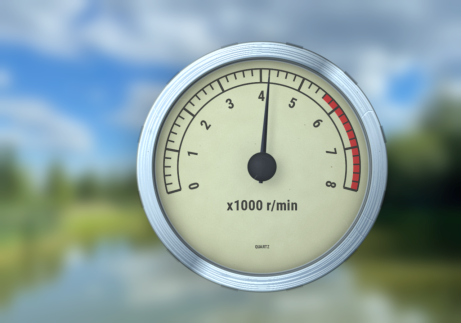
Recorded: 4200 rpm
